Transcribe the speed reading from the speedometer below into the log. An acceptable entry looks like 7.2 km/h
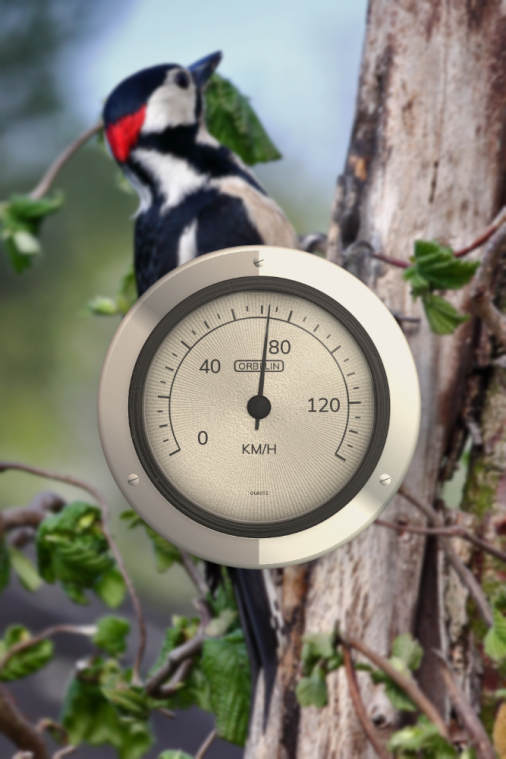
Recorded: 72.5 km/h
